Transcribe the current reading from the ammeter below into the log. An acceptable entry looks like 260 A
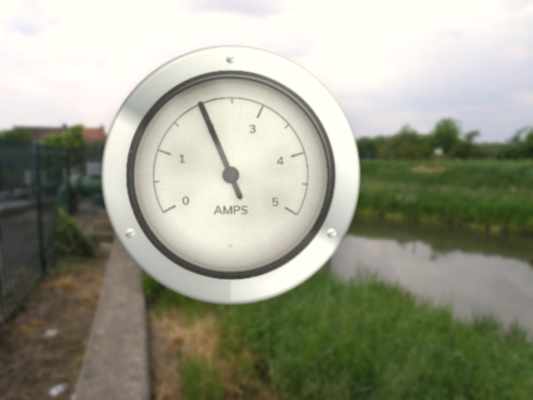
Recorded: 2 A
